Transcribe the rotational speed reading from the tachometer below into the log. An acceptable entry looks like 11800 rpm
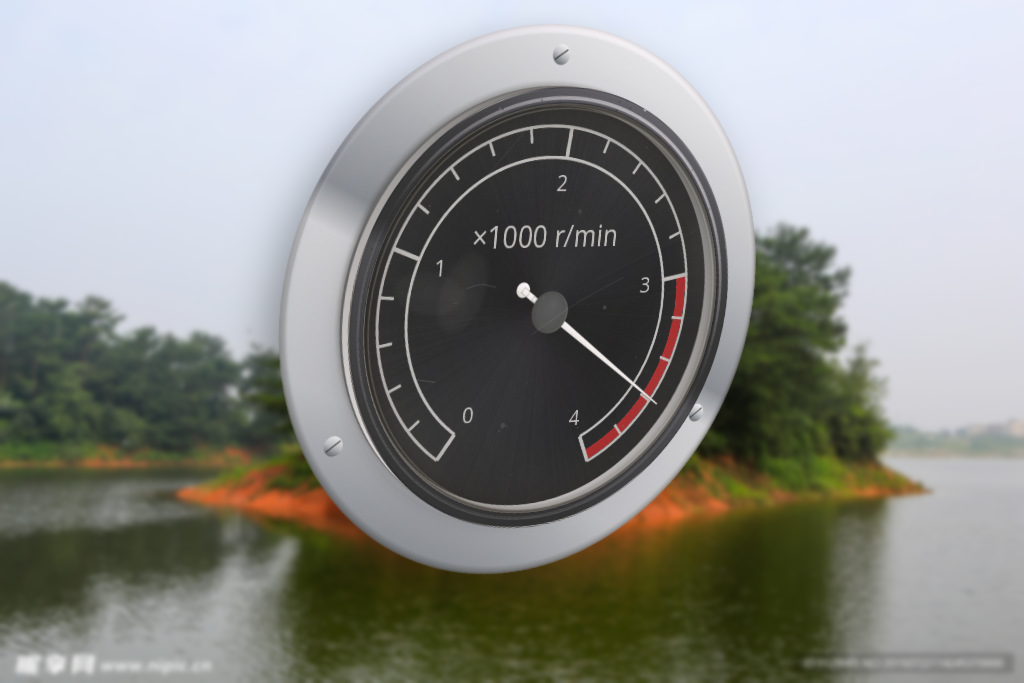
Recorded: 3600 rpm
